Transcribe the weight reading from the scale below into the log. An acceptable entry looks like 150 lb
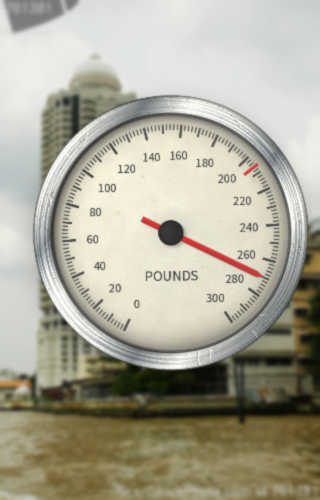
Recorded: 270 lb
